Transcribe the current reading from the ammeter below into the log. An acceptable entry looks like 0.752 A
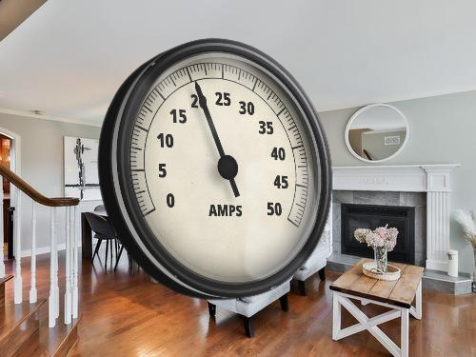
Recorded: 20 A
